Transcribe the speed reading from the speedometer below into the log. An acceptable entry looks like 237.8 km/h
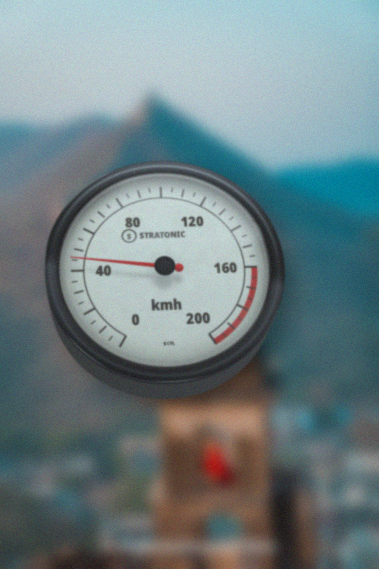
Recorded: 45 km/h
